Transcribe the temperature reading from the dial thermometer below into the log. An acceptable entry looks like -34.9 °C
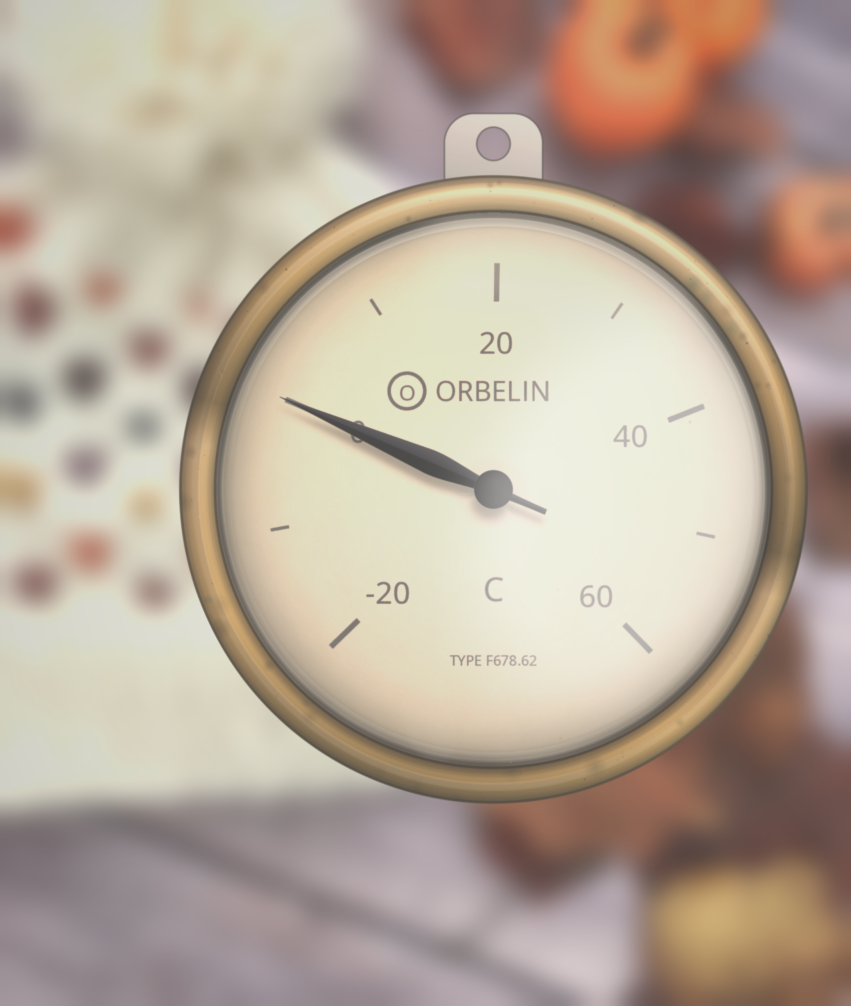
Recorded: 0 °C
